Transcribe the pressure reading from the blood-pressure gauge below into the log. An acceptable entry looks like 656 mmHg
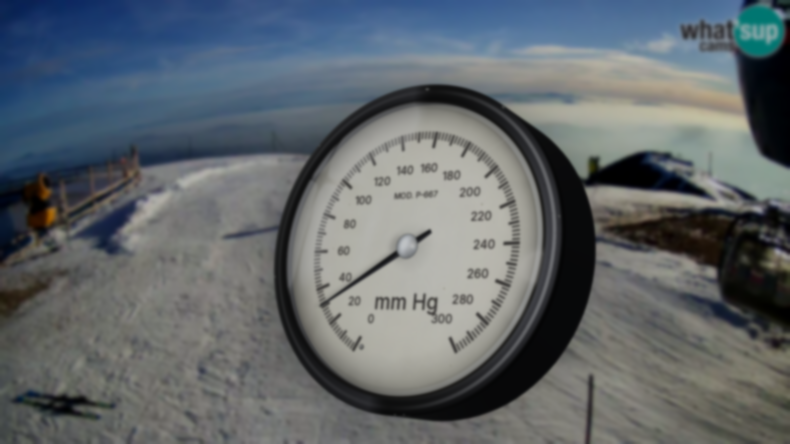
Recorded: 30 mmHg
